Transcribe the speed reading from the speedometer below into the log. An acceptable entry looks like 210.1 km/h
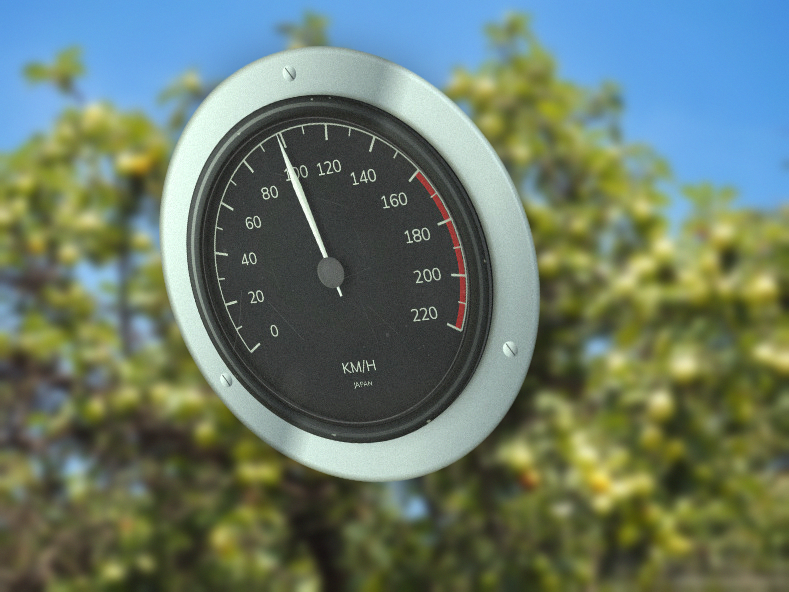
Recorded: 100 km/h
